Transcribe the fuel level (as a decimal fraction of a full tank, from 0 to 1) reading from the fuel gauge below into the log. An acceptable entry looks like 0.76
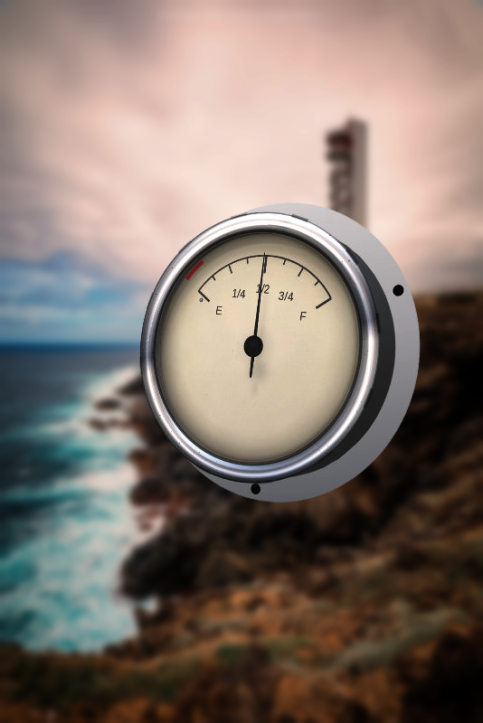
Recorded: 0.5
